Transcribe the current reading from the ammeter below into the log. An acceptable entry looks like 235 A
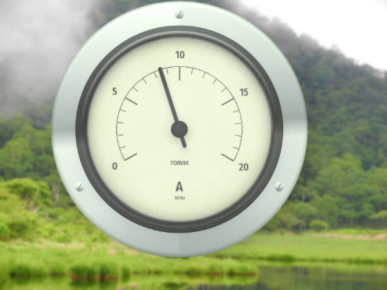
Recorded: 8.5 A
